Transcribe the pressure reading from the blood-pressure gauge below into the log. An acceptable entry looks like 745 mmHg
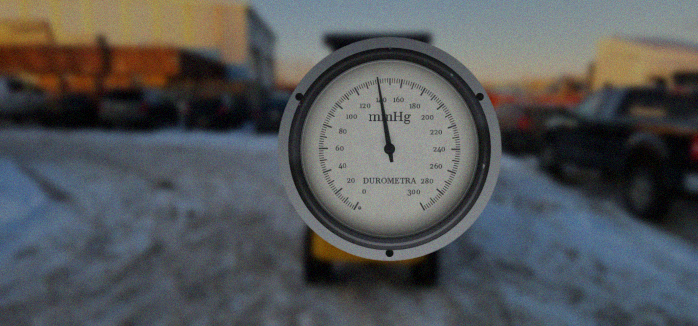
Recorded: 140 mmHg
